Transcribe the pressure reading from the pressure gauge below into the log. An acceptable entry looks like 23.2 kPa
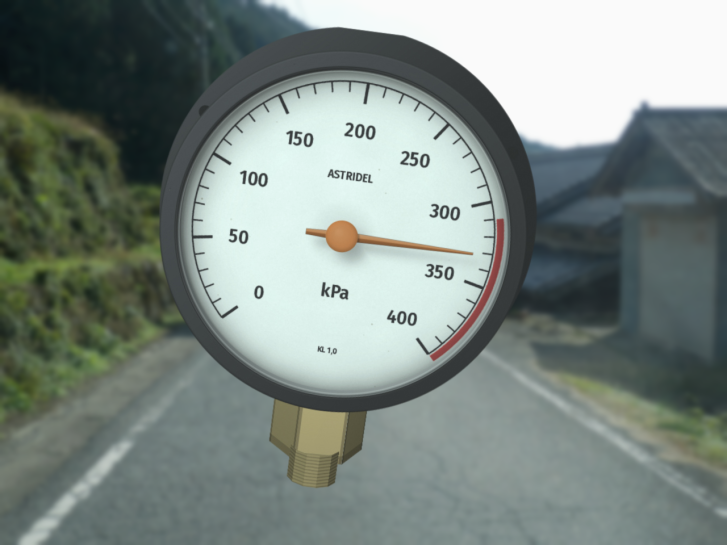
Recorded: 330 kPa
